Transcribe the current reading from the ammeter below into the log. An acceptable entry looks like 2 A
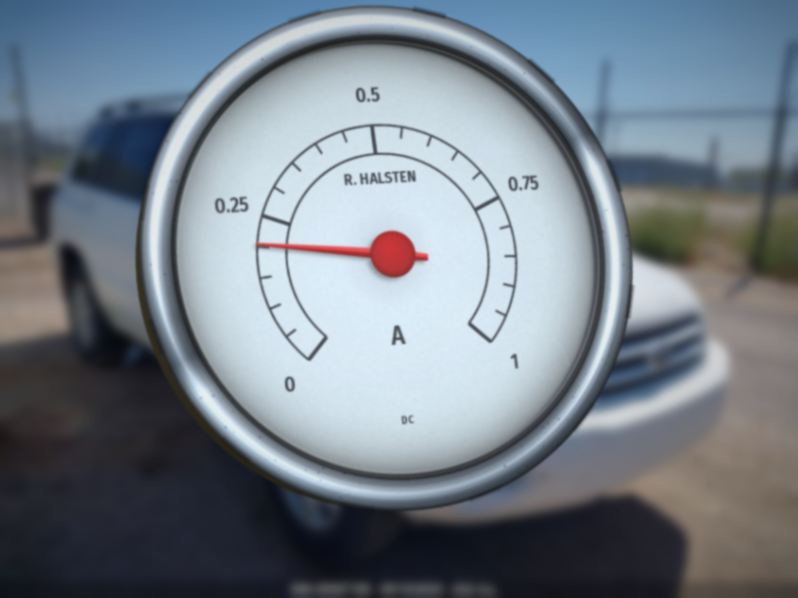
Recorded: 0.2 A
